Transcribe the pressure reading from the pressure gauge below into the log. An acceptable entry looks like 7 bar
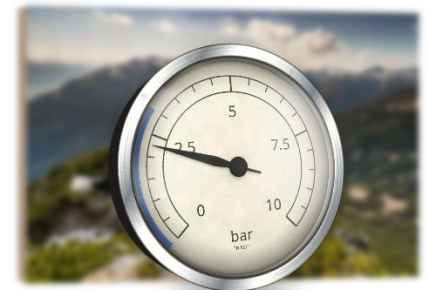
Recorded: 2.25 bar
